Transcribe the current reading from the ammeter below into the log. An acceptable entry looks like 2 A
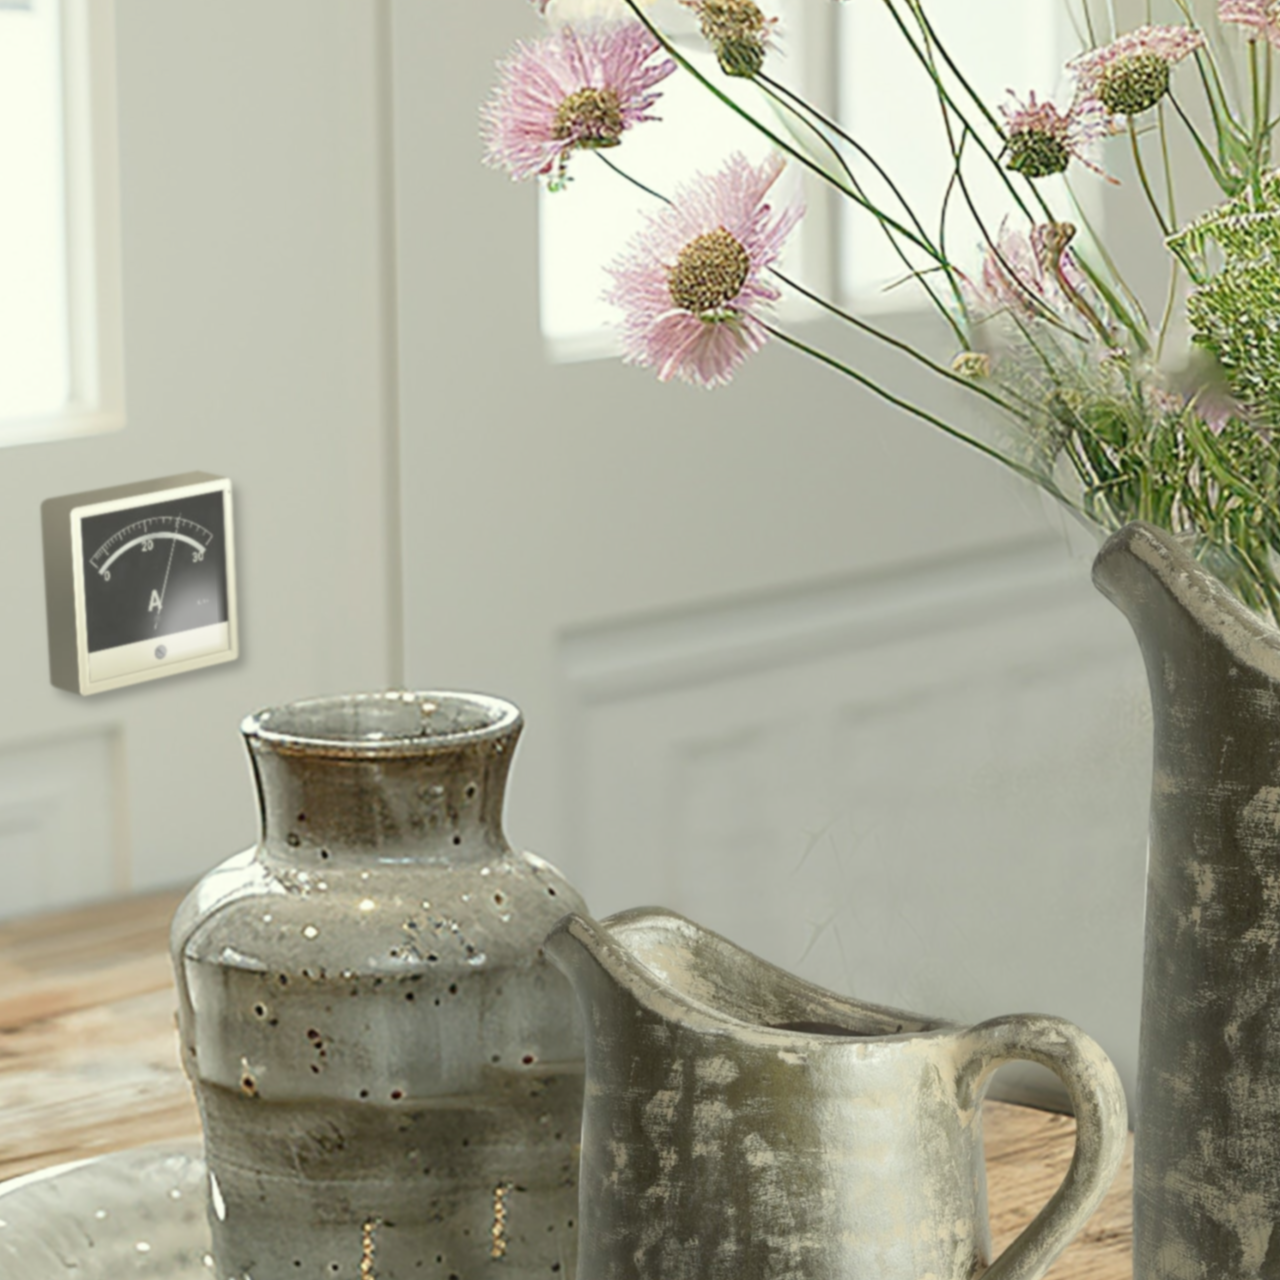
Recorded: 25 A
